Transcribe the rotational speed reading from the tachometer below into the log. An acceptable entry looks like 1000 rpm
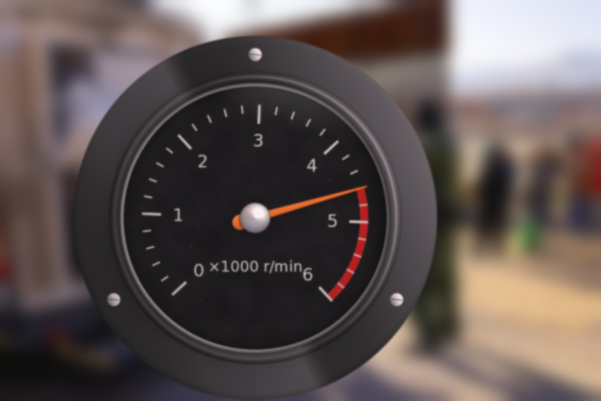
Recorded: 4600 rpm
